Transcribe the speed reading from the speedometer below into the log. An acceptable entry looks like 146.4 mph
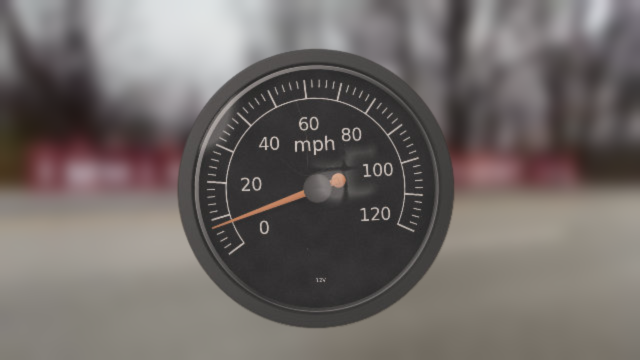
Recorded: 8 mph
